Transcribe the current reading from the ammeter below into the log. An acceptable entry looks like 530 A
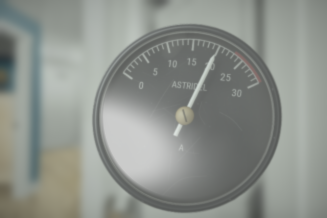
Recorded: 20 A
